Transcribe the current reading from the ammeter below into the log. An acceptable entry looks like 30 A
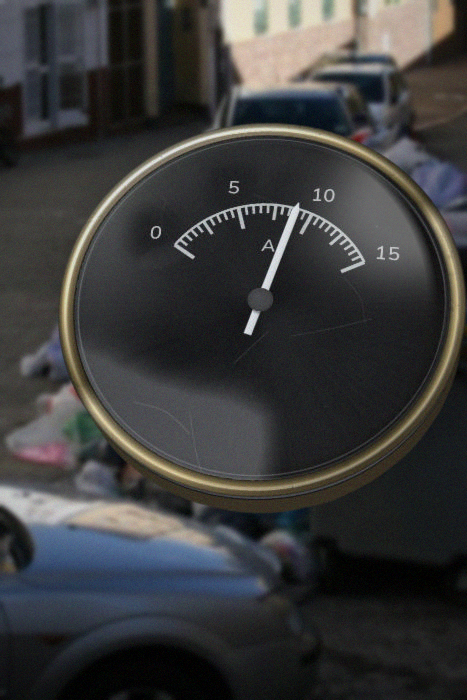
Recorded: 9 A
